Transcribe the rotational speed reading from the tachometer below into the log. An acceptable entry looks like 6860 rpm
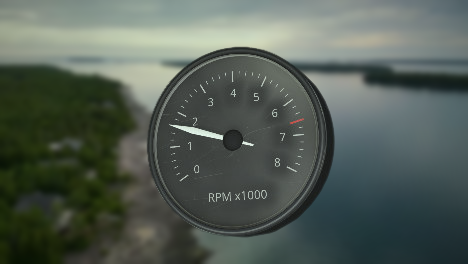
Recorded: 1600 rpm
